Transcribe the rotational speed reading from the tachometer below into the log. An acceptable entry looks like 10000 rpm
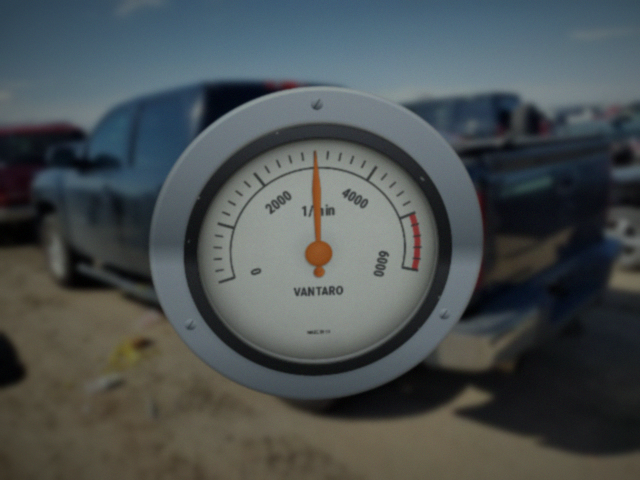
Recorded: 3000 rpm
